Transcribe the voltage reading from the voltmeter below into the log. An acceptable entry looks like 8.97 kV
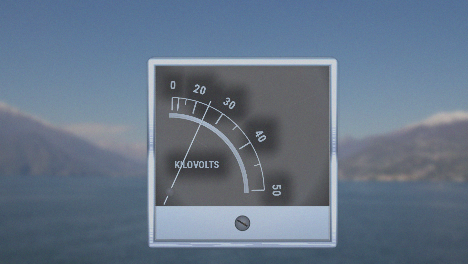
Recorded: 25 kV
